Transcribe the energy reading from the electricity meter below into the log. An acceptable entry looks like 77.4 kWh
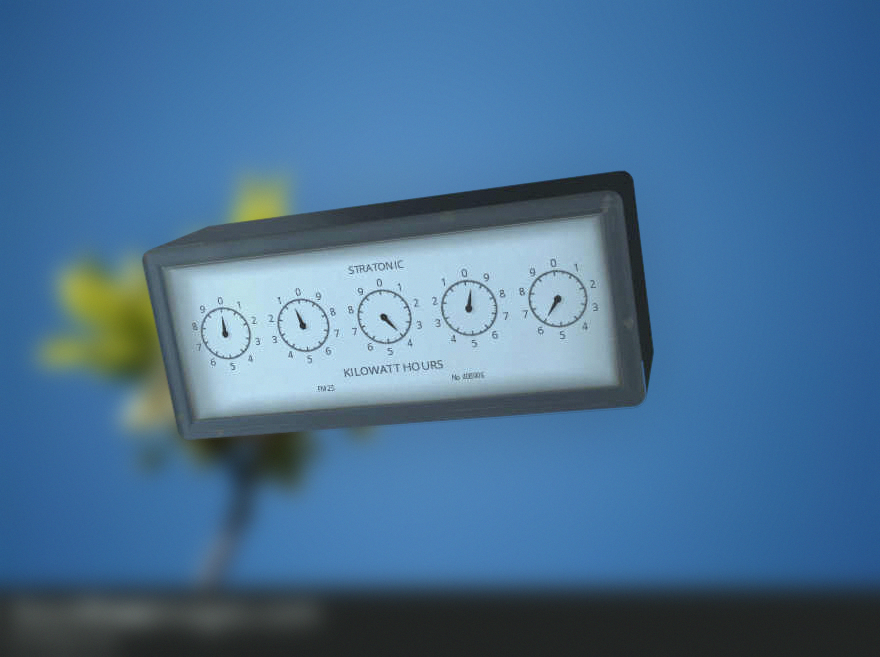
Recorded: 396 kWh
